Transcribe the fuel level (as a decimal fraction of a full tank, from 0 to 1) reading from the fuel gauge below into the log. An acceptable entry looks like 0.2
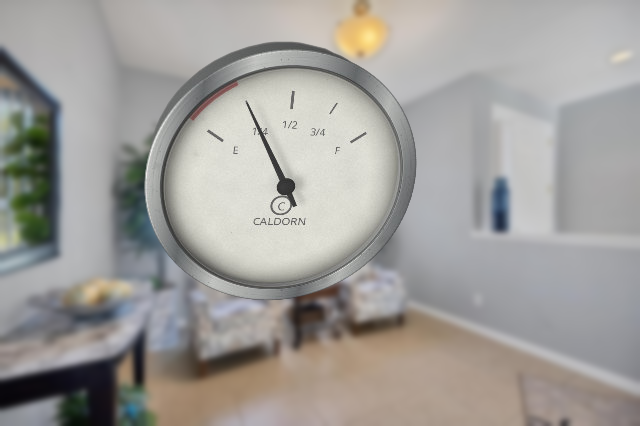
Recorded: 0.25
